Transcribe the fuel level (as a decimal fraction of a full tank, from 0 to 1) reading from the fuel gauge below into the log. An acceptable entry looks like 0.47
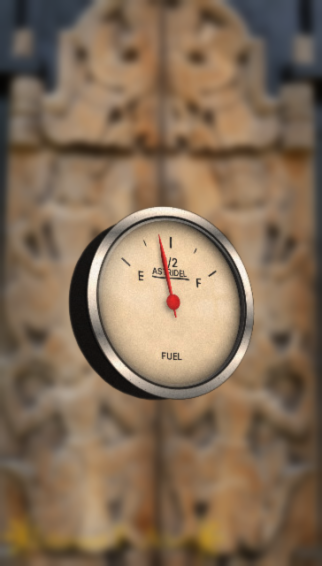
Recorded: 0.375
